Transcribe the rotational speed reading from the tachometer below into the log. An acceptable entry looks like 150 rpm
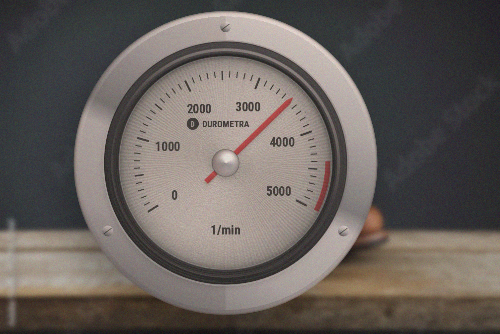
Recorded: 3500 rpm
